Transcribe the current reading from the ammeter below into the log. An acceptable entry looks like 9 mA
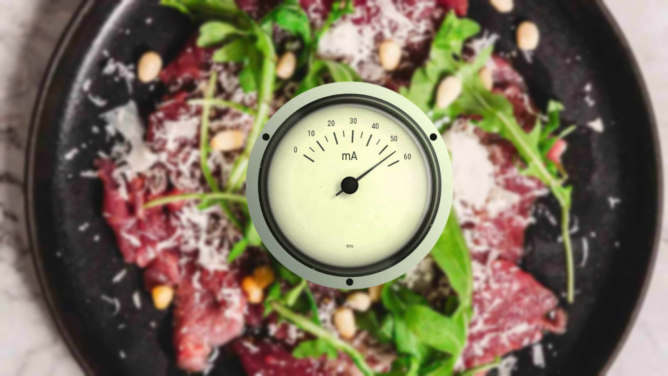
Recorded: 55 mA
